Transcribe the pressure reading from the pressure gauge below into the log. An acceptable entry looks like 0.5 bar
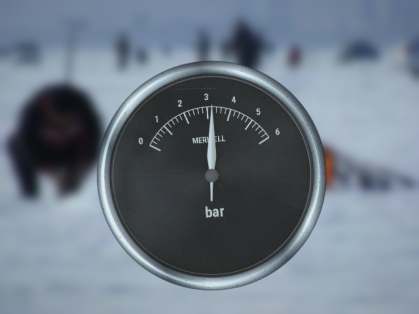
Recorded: 3.2 bar
